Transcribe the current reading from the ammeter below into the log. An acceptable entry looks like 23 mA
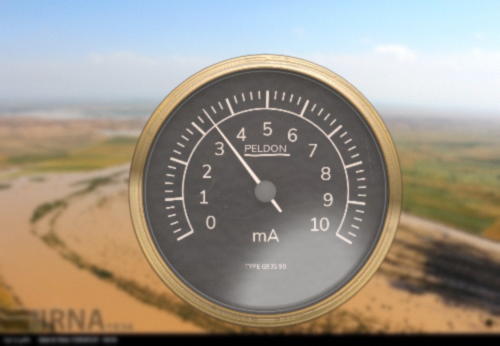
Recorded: 3.4 mA
